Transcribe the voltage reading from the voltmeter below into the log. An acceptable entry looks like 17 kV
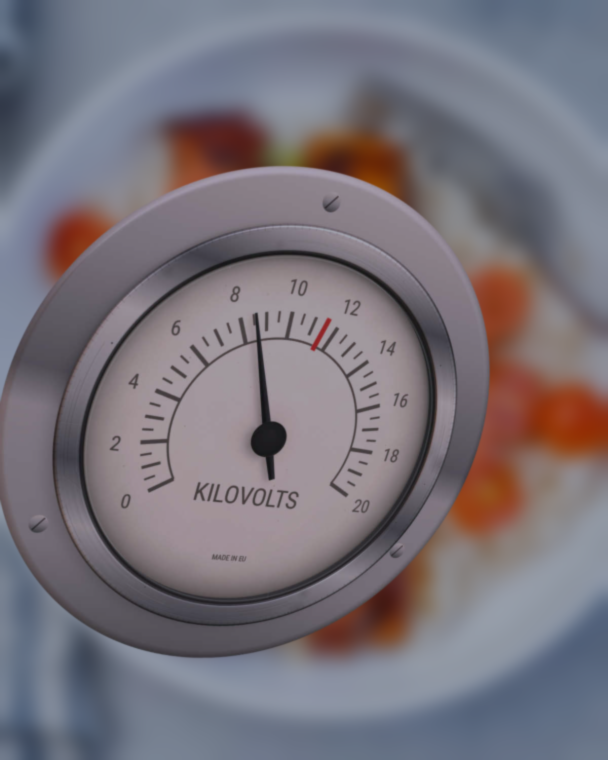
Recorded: 8.5 kV
